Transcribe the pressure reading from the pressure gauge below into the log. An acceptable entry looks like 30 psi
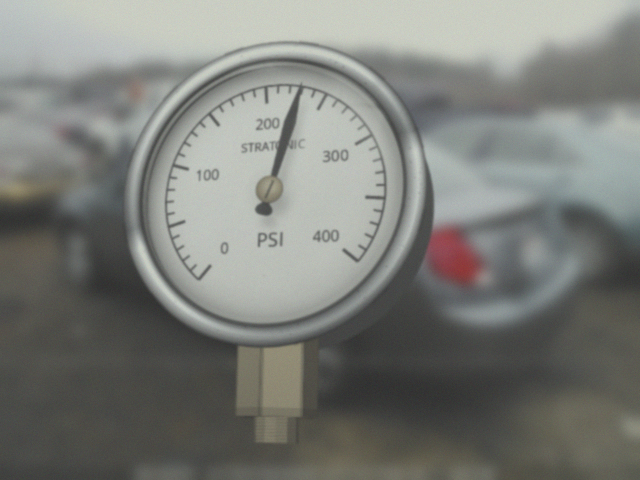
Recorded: 230 psi
